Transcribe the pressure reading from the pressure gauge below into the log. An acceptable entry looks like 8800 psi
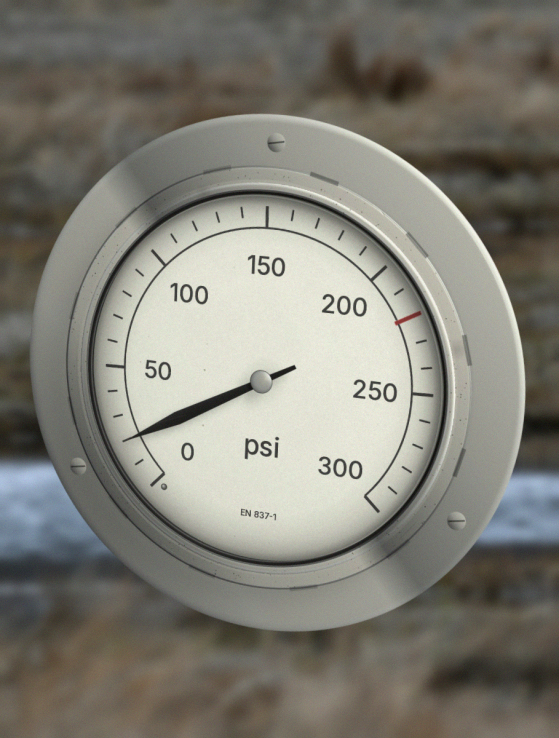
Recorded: 20 psi
